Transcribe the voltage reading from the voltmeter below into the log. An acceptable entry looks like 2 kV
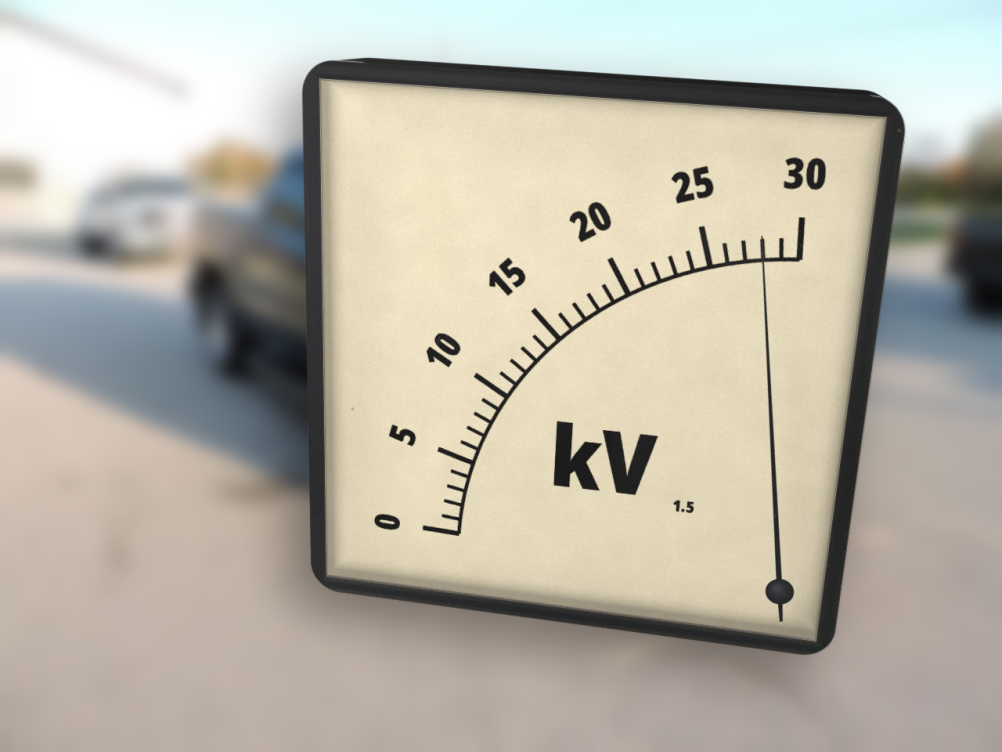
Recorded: 28 kV
